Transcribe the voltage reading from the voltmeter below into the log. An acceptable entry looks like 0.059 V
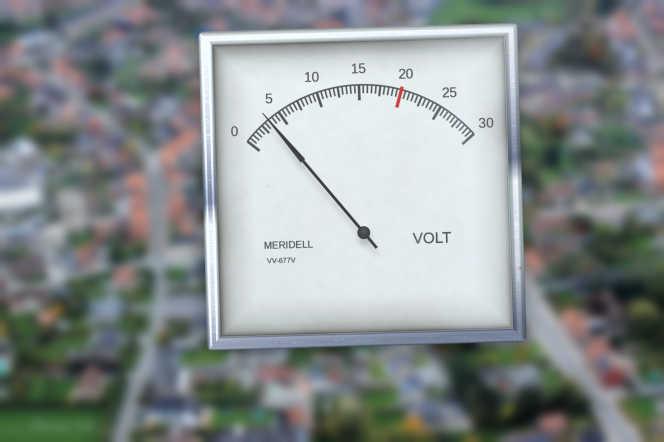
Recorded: 3.5 V
